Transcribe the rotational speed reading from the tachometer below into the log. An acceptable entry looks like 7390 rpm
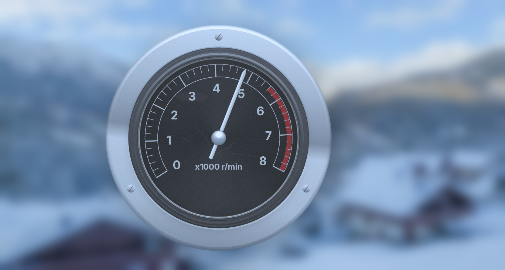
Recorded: 4800 rpm
